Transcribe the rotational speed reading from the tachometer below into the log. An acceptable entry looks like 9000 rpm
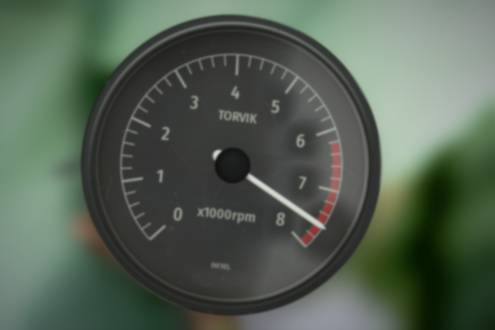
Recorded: 7600 rpm
